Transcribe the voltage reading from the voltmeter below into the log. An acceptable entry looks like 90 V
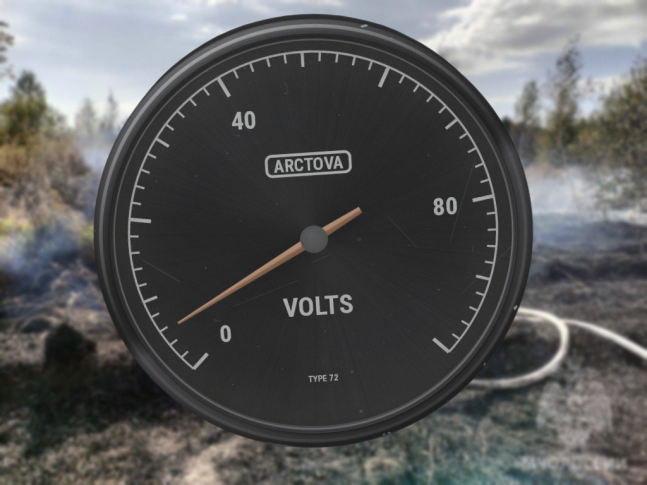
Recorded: 6 V
